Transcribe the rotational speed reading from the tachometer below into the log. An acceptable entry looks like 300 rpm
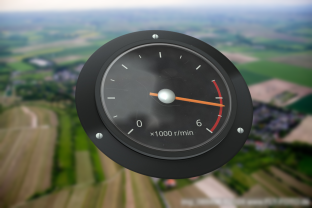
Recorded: 5250 rpm
